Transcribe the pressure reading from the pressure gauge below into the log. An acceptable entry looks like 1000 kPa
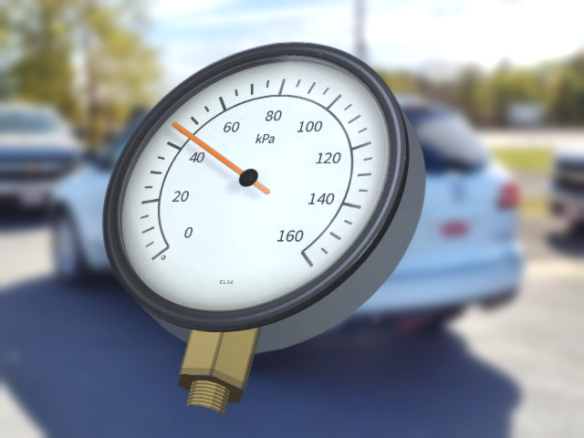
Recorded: 45 kPa
